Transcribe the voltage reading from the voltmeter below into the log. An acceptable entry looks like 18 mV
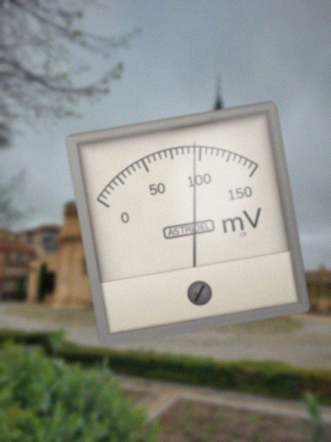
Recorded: 95 mV
